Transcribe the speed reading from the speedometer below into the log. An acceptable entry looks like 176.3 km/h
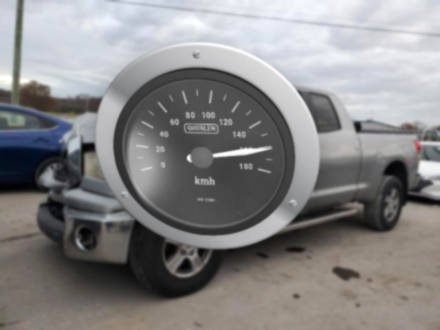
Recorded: 160 km/h
